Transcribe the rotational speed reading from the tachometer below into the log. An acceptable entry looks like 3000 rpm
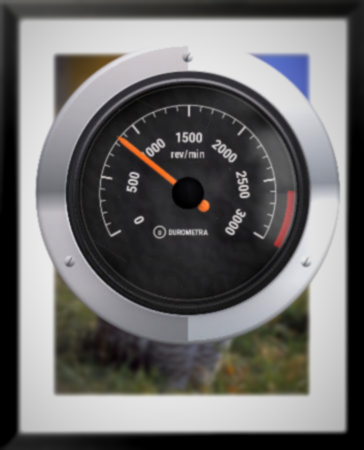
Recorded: 850 rpm
